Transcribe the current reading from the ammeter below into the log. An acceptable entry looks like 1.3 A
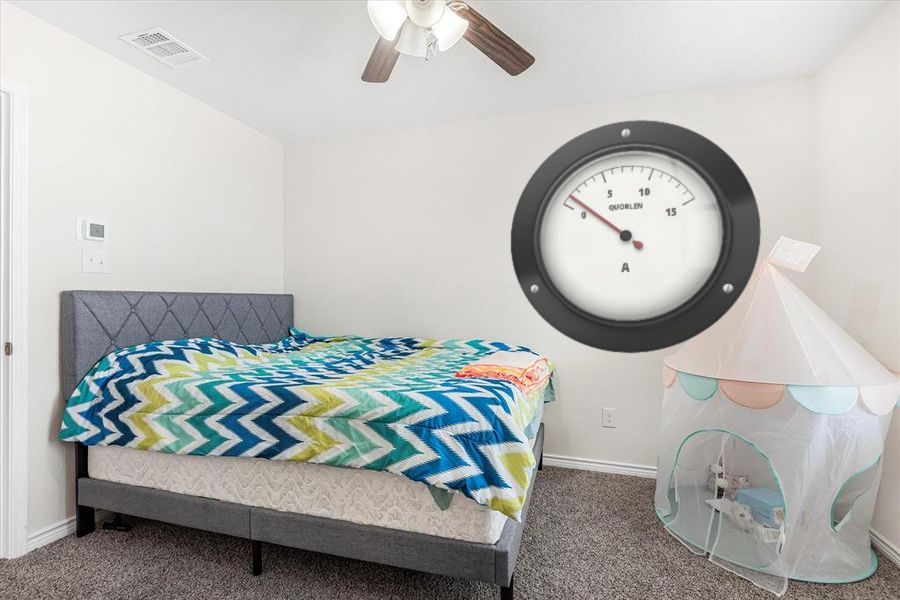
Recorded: 1 A
